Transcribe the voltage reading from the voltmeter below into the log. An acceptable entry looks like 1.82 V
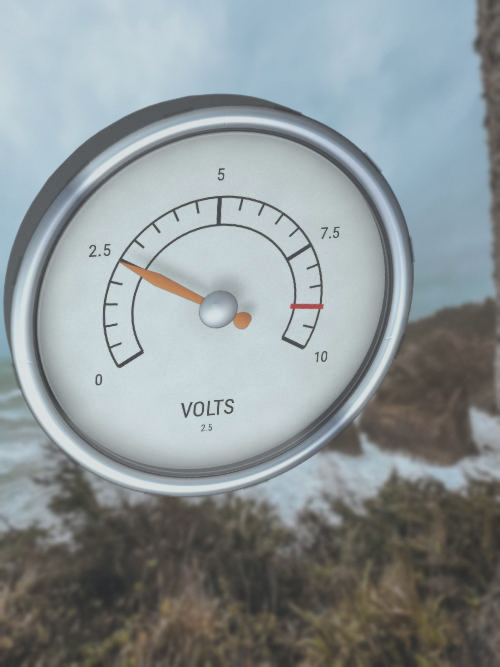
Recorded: 2.5 V
